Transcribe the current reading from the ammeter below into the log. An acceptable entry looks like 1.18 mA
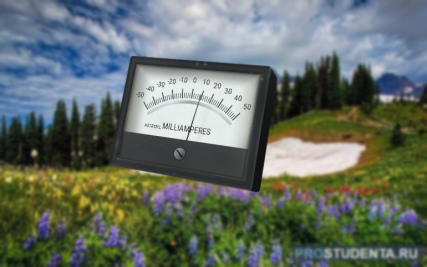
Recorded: 10 mA
